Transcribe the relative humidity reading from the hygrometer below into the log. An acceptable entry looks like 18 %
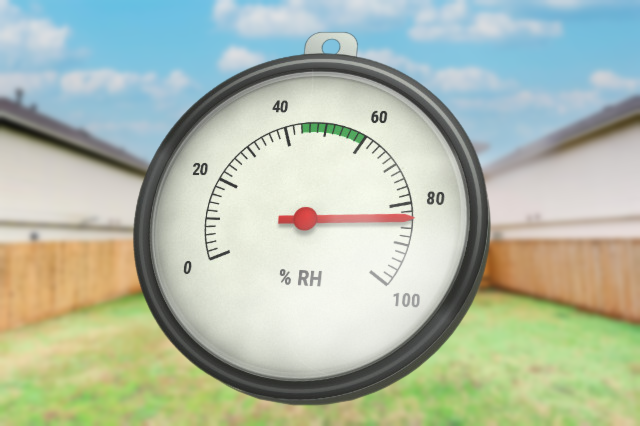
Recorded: 84 %
